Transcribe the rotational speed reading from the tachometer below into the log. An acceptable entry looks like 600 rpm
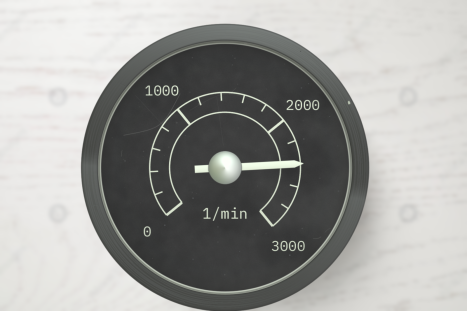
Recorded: 2400 rpm
